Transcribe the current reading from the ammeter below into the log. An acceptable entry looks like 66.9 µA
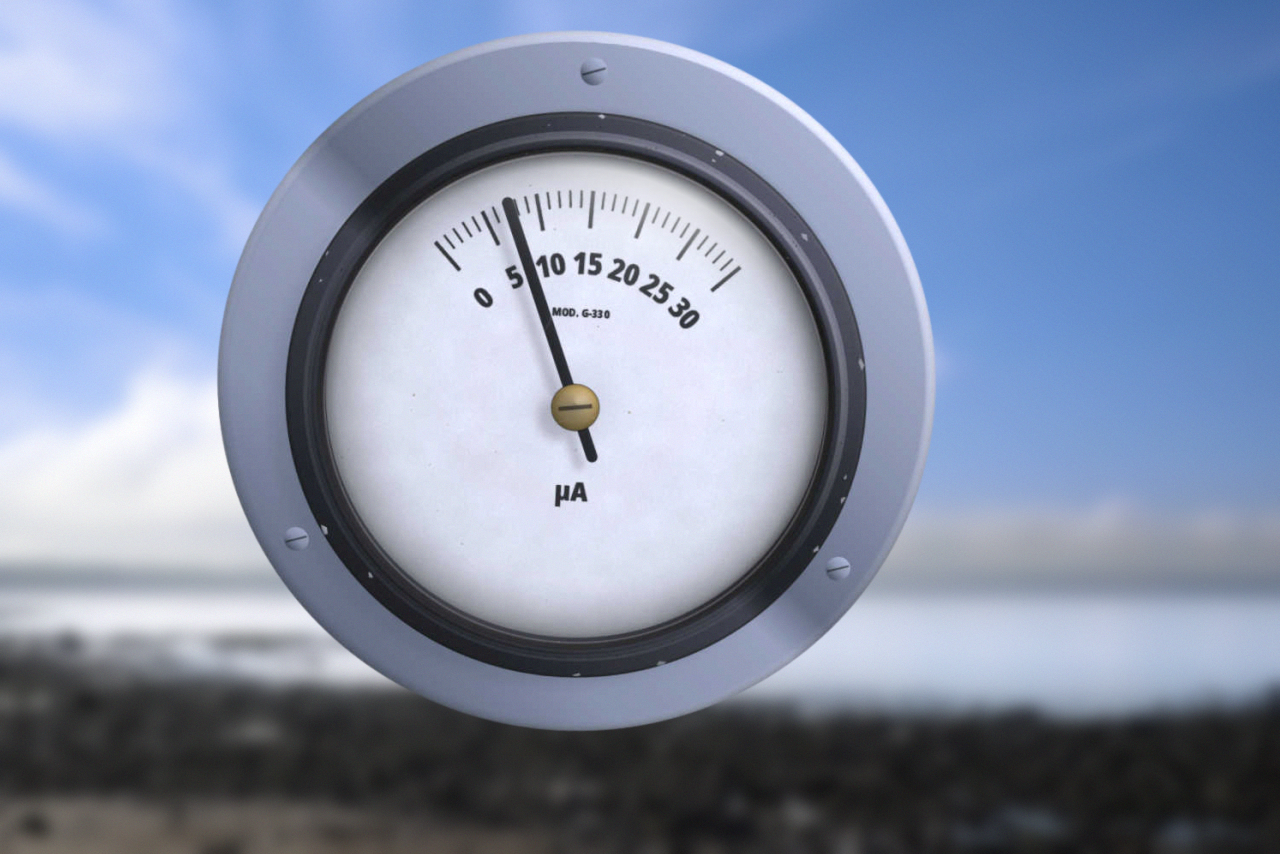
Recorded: 7.5 µA
